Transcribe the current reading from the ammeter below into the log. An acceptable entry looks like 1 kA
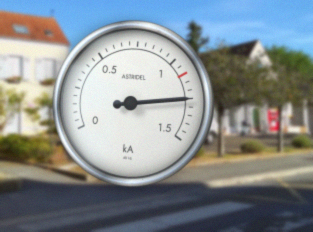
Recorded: 1.25 kA
